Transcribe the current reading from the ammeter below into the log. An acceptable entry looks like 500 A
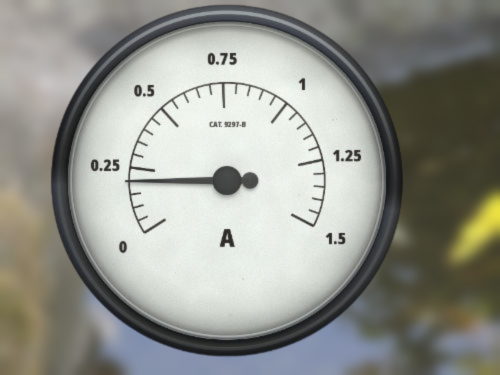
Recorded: 0.2 A
